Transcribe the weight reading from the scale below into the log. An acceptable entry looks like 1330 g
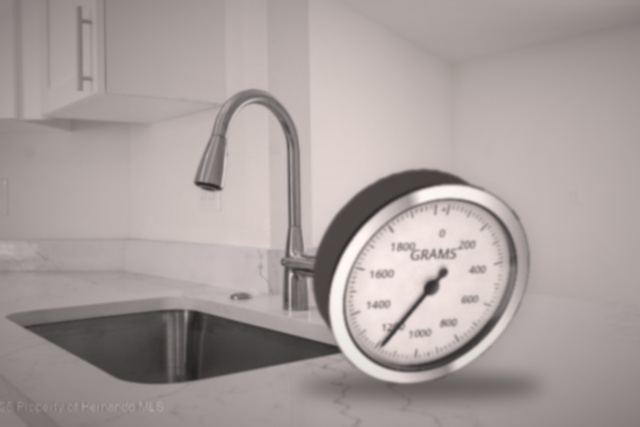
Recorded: 1200 g
